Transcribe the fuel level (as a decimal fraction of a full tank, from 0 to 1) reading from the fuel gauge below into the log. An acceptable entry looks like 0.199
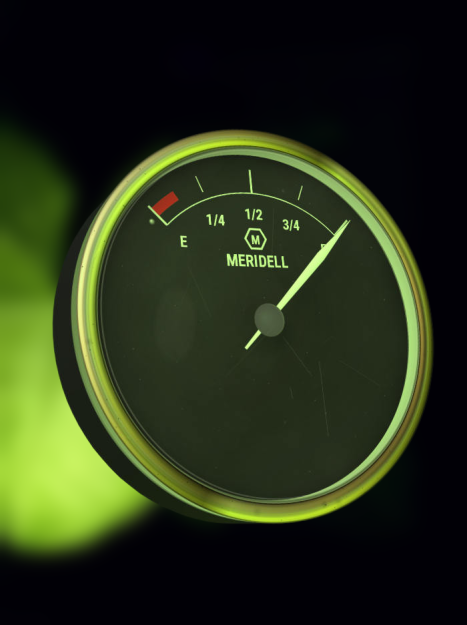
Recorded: 1
